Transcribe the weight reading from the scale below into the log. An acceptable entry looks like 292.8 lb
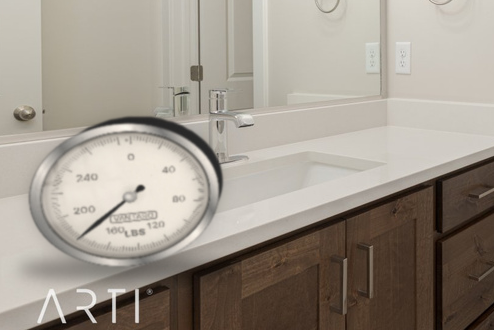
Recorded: 180 lb
